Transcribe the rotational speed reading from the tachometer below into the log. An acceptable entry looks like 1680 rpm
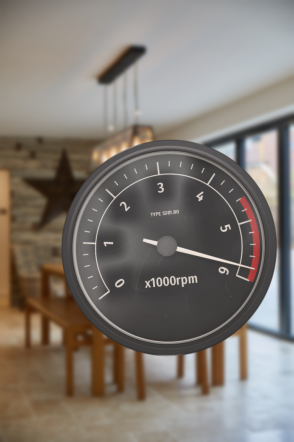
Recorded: 5800 rpm
